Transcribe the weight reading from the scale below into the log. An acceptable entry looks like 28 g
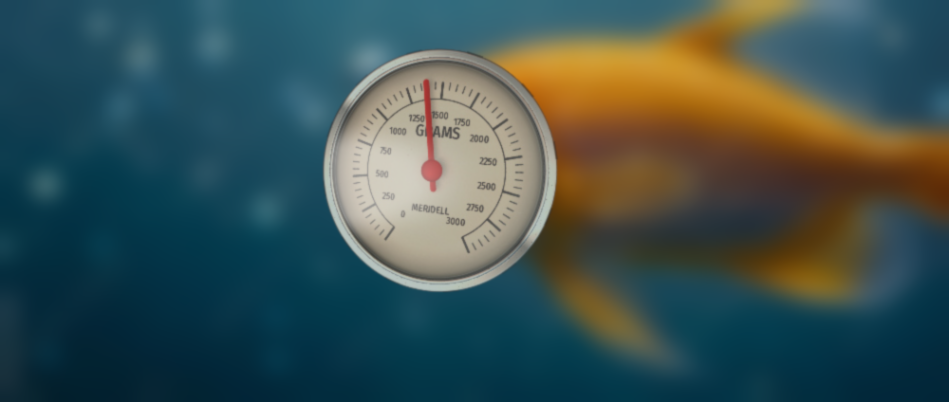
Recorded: 1400 g
